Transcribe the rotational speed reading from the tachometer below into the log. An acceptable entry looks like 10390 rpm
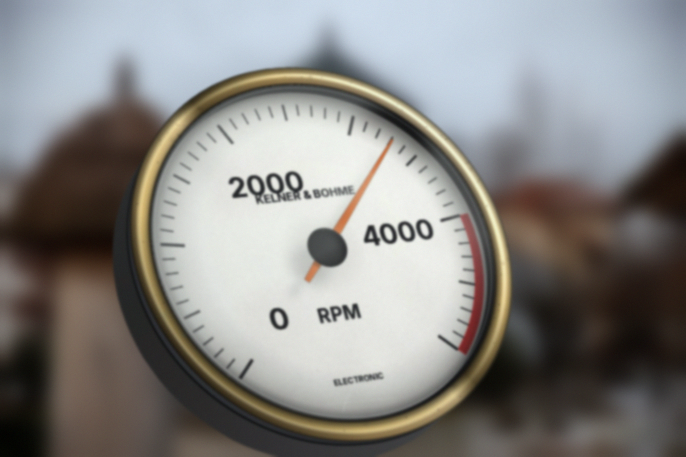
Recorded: 3300 rpm
